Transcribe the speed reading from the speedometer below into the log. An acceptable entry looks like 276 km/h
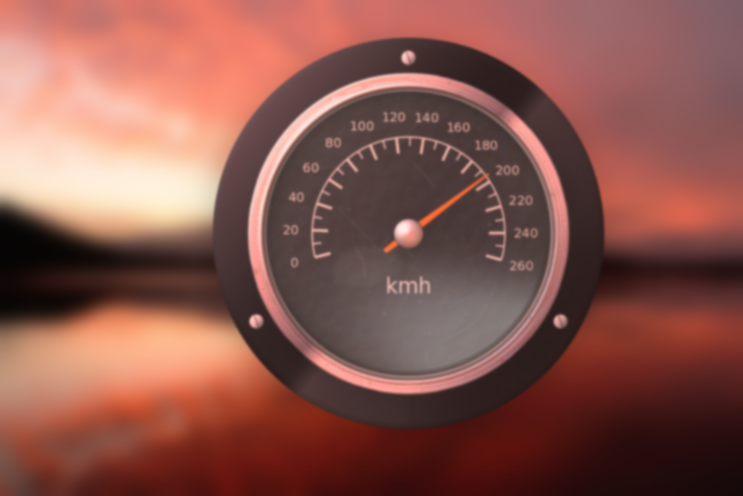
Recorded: 195 km/h
